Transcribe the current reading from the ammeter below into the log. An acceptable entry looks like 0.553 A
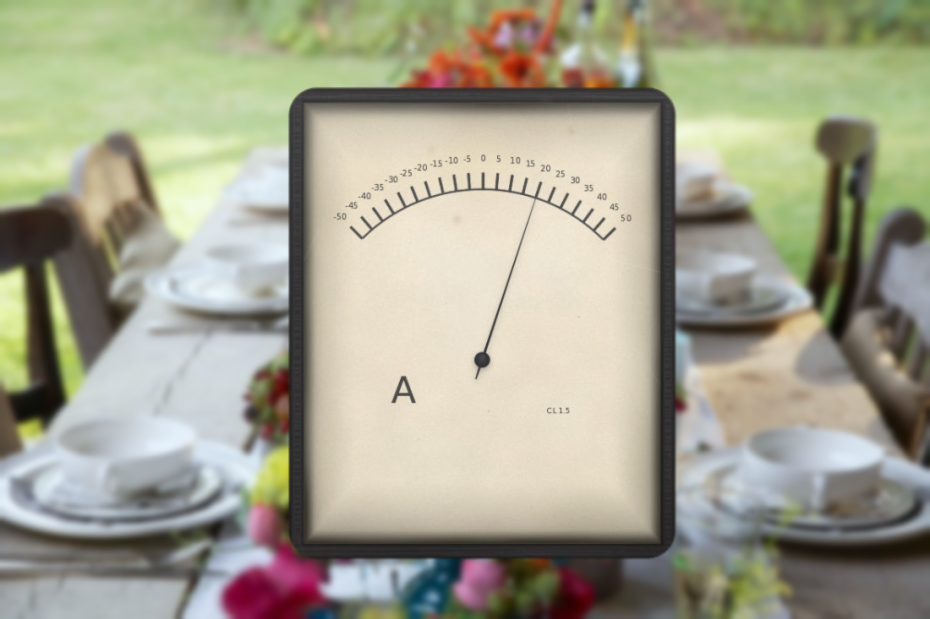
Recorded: 20 A
